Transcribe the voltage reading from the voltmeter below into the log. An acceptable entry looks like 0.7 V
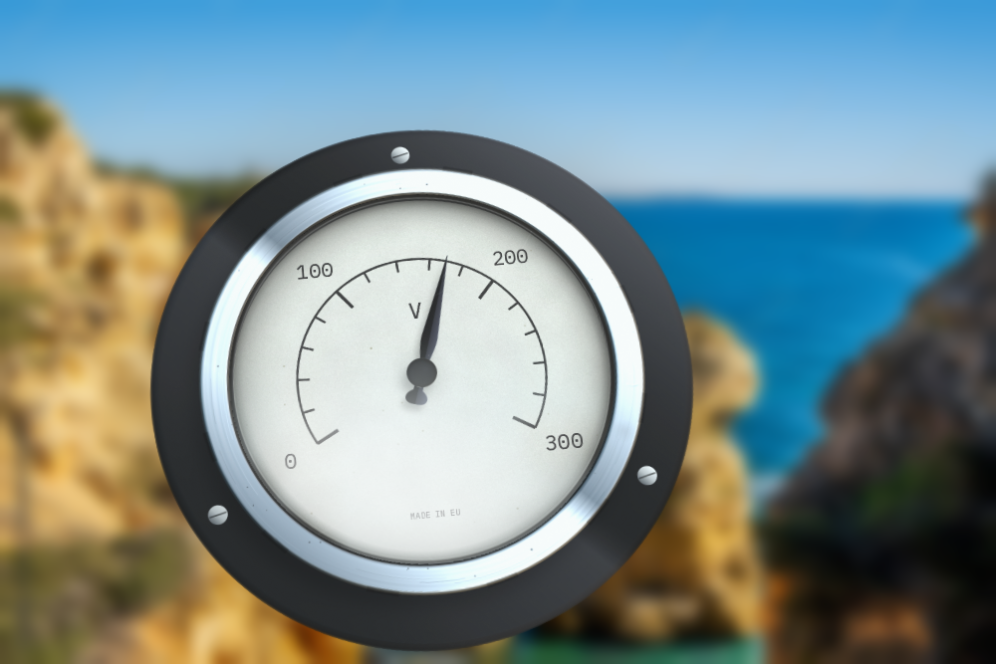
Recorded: 170 V
